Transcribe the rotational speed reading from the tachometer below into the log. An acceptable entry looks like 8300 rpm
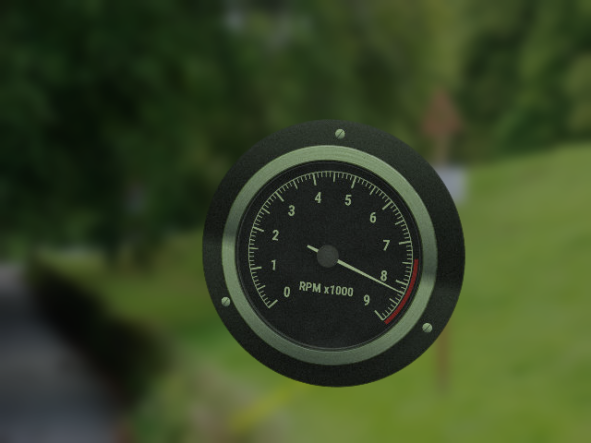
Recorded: 8200 rpm
